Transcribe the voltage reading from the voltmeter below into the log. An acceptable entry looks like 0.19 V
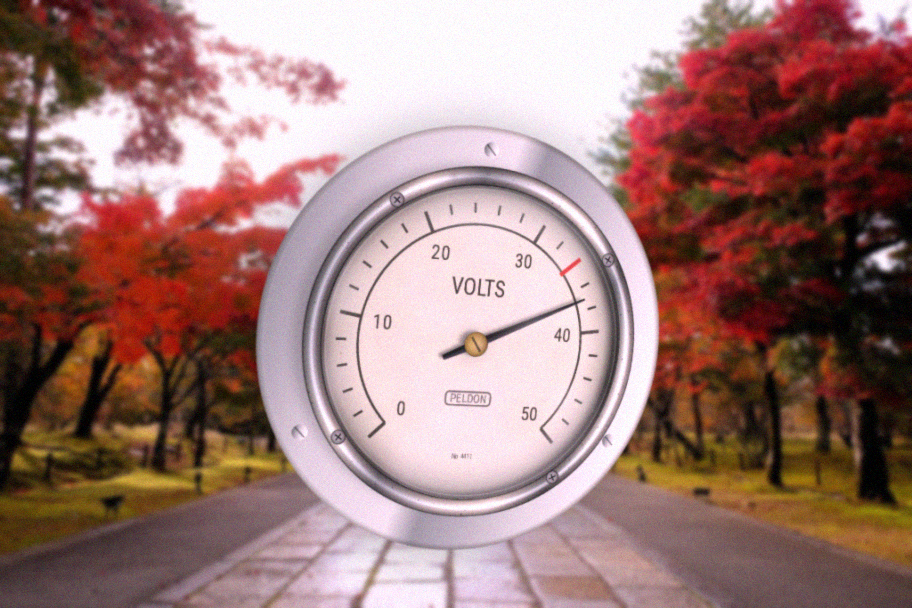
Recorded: 37 V
